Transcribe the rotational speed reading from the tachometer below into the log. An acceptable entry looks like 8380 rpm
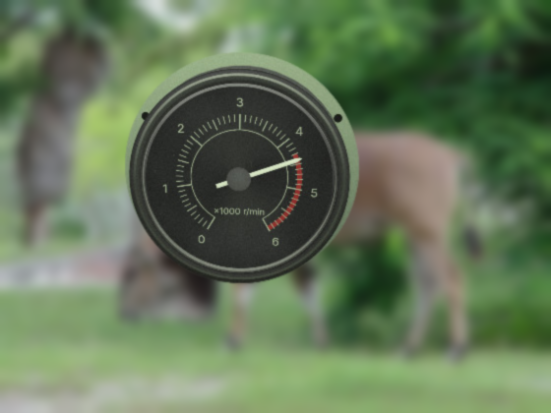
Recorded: 4400 rpm
